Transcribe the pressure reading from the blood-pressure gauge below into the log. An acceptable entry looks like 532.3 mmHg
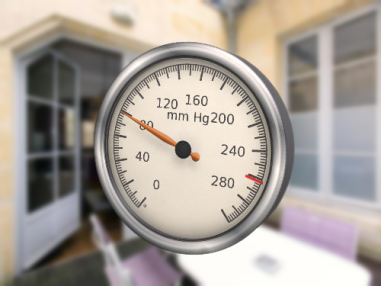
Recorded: 80 mmHg
